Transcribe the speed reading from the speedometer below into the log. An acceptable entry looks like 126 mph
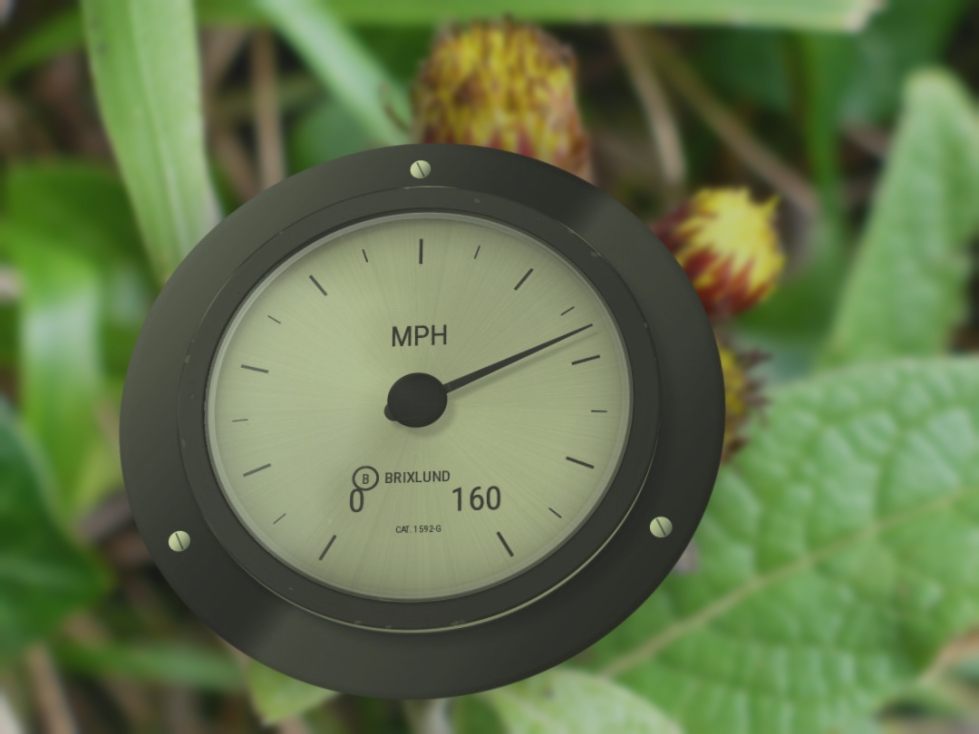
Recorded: 115 mph
